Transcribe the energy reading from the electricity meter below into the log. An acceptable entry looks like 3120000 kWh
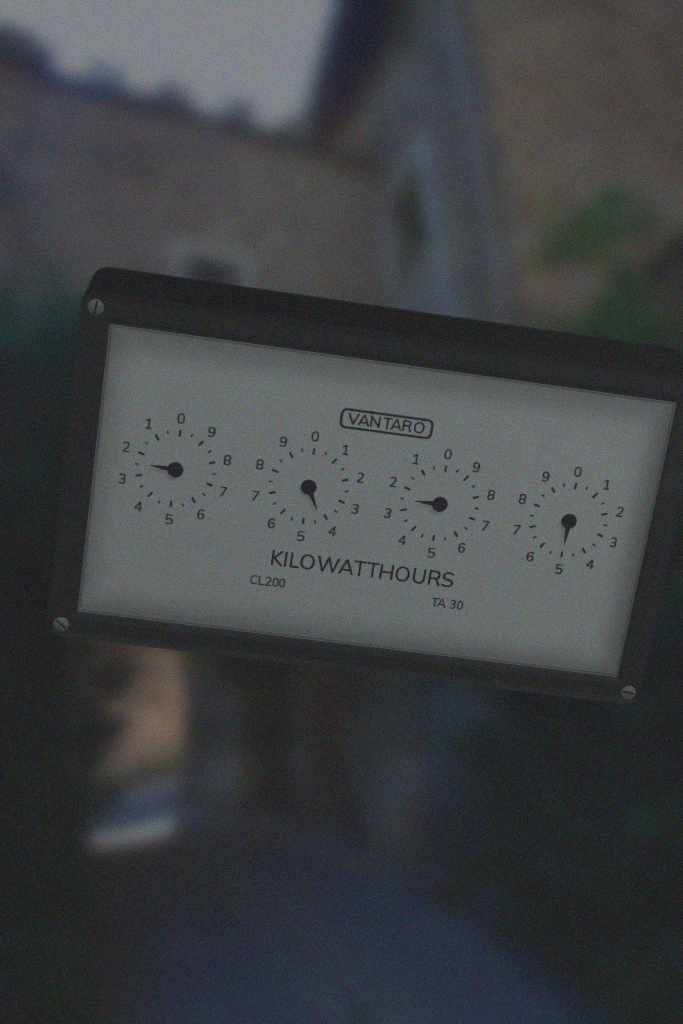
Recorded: 2425 kWh
